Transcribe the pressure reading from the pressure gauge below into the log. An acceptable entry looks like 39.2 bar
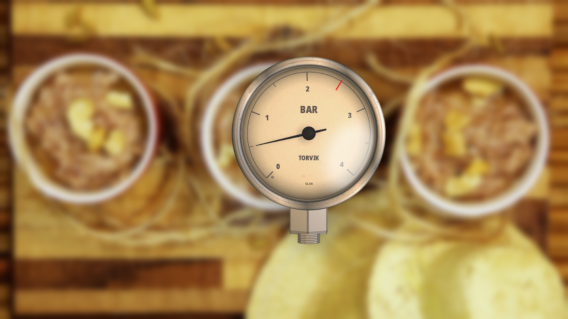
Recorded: 0.5 bar
